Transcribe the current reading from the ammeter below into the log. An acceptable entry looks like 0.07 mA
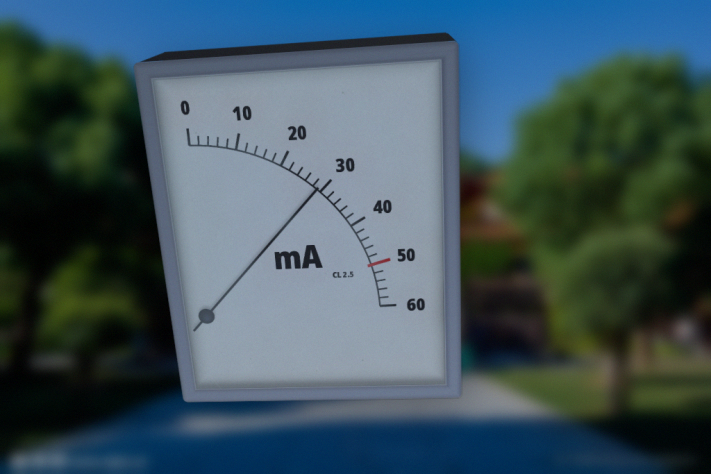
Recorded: 29 mA
